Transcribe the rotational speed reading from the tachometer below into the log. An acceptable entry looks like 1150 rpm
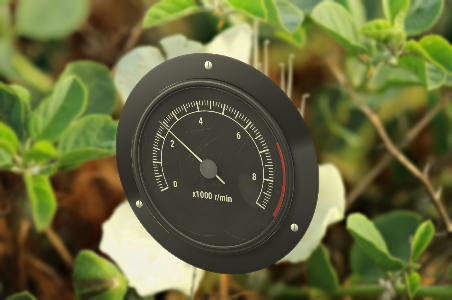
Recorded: 2500 rpm
